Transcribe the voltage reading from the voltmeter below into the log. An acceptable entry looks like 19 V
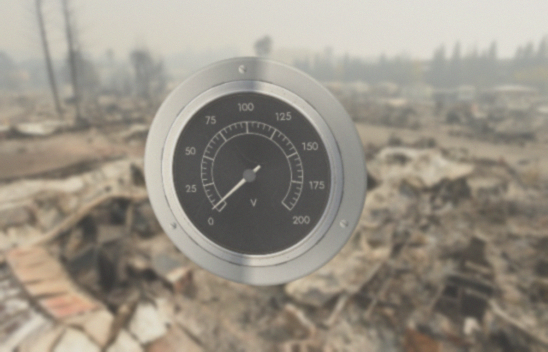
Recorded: 5 V
